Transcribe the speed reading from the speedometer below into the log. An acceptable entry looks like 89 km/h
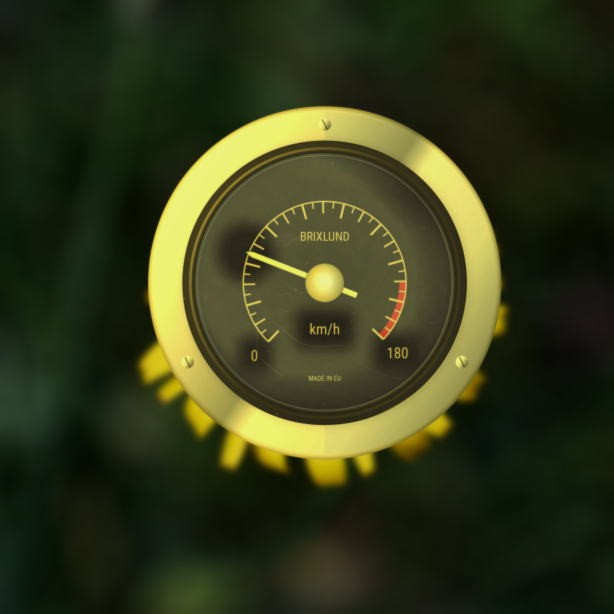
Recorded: 45 km/h
